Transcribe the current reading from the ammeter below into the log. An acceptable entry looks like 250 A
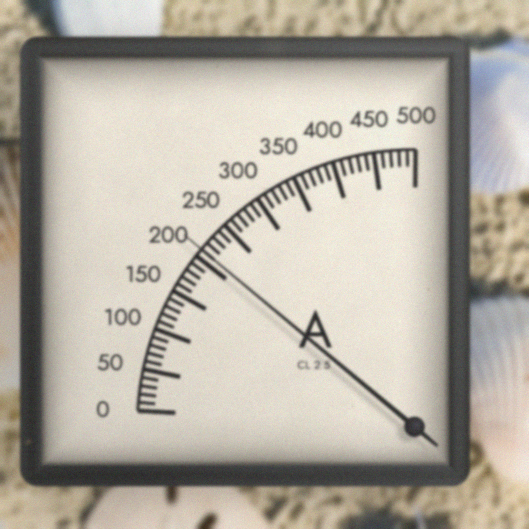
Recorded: 210 A
